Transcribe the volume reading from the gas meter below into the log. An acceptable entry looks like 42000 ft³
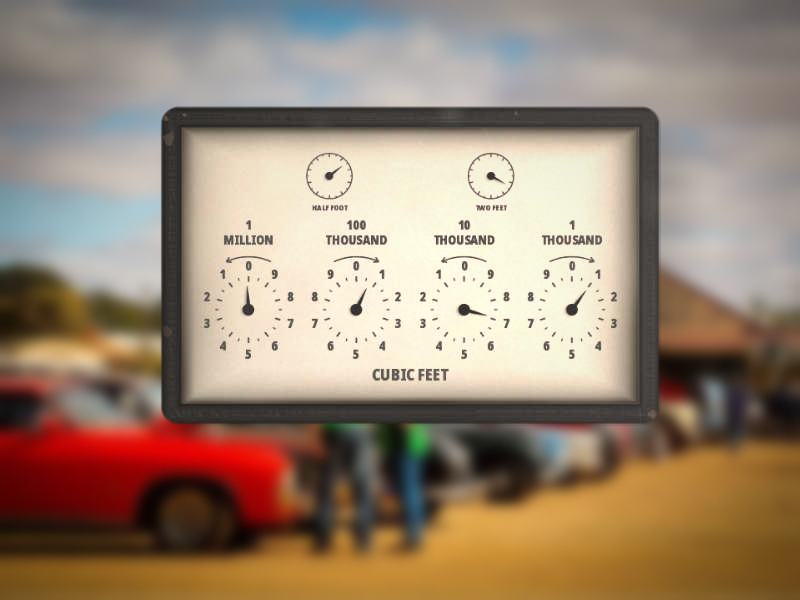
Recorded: 7100 ft³
